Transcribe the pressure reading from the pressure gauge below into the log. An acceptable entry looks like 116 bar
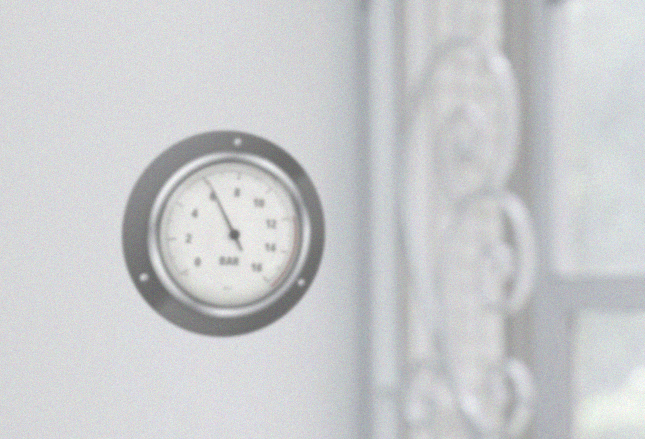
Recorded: 6 bar
